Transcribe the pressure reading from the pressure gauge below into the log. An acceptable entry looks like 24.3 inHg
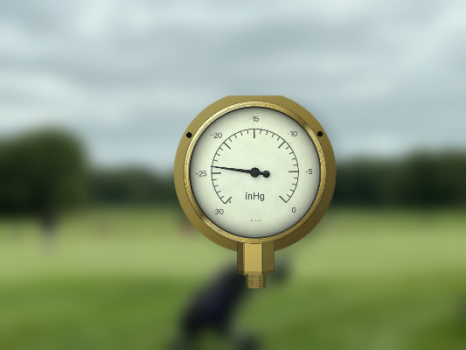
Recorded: -24 inHg
